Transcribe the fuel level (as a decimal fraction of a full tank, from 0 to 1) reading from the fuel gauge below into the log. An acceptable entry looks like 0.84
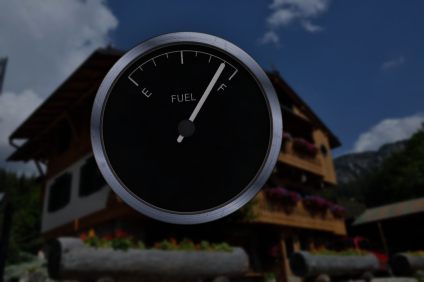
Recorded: 0.875
